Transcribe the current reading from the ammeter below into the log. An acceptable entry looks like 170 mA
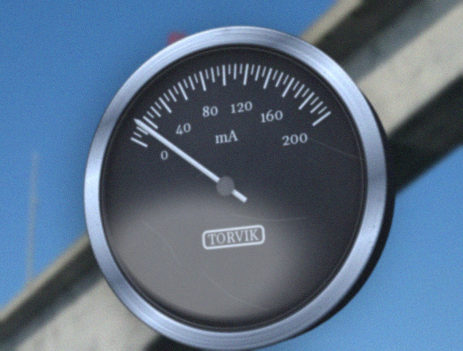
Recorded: 15 mA
